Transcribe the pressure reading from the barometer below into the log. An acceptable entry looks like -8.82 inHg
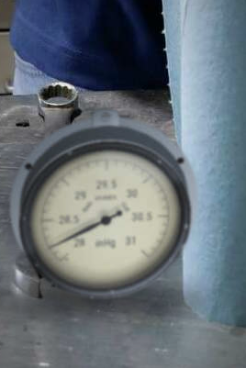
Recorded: 28.2 inHg
